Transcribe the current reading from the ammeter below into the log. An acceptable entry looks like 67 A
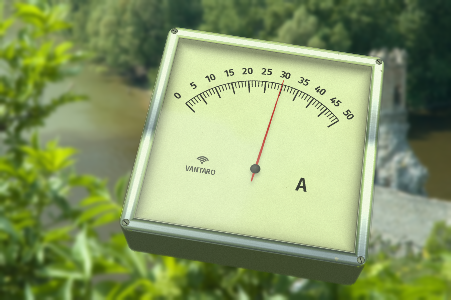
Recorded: 30 A
